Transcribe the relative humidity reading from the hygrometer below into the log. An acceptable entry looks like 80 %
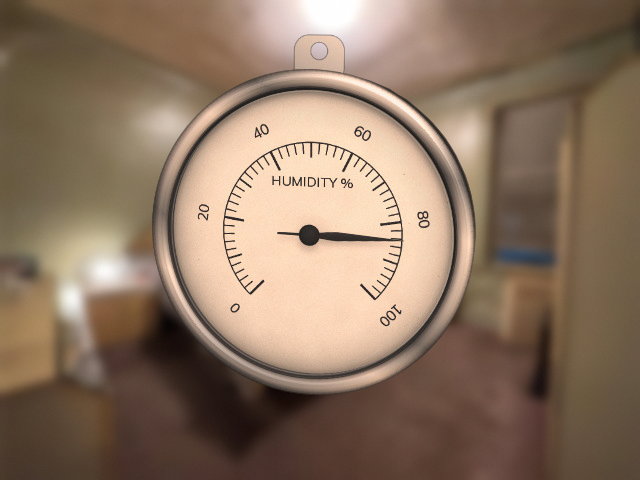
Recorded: 84 %
